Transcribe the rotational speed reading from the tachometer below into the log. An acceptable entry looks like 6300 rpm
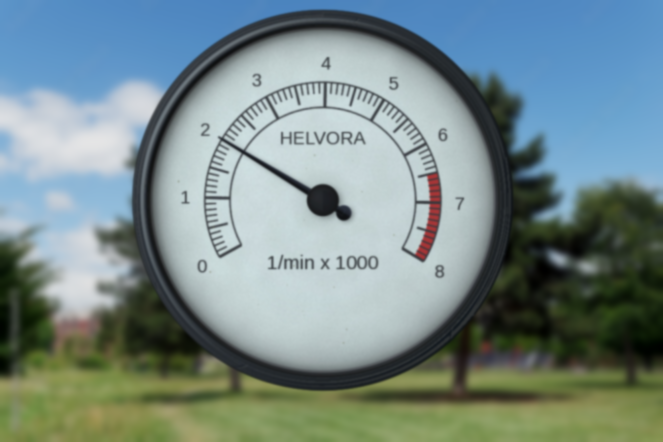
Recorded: 2000 rpm
